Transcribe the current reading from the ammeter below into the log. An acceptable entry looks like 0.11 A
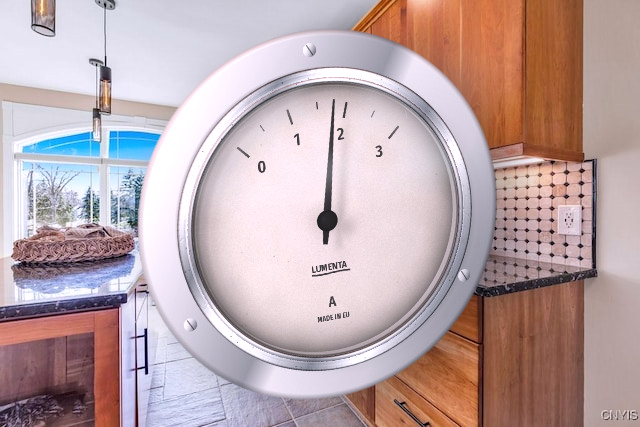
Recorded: 1.75 A
